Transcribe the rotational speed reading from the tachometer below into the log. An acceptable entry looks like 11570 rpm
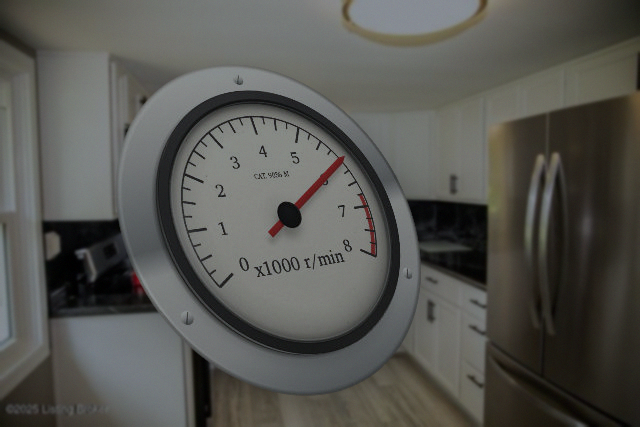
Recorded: 6000 rpm
